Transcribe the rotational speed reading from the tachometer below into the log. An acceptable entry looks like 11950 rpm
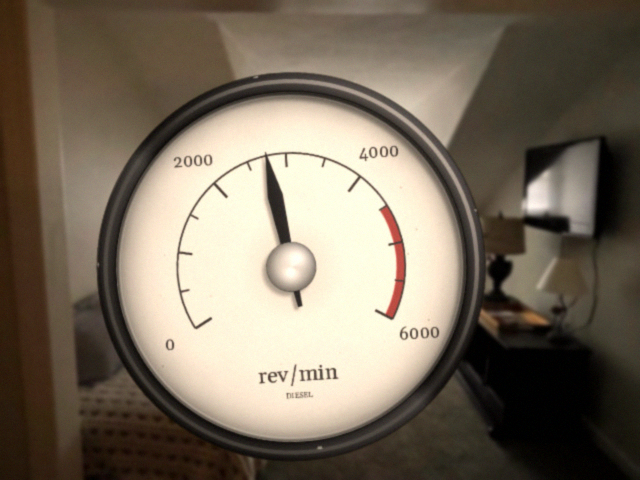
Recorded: 2750 rpm
